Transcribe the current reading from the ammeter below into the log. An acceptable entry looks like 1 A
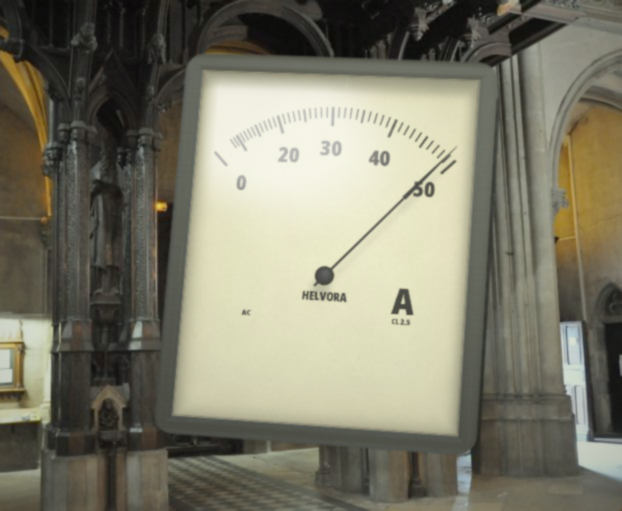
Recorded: 49 A
